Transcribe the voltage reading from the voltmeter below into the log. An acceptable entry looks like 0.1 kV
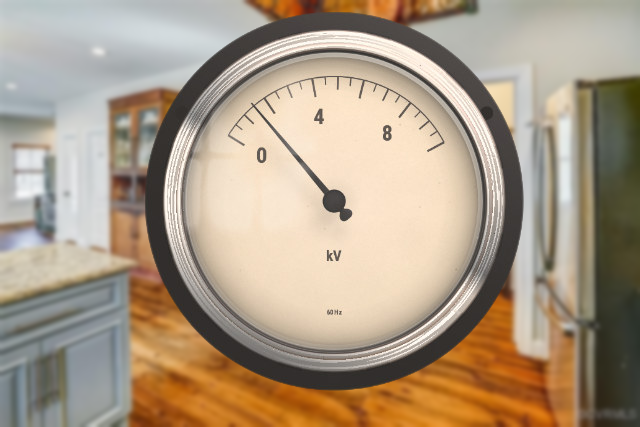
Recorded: 1.5 kV
